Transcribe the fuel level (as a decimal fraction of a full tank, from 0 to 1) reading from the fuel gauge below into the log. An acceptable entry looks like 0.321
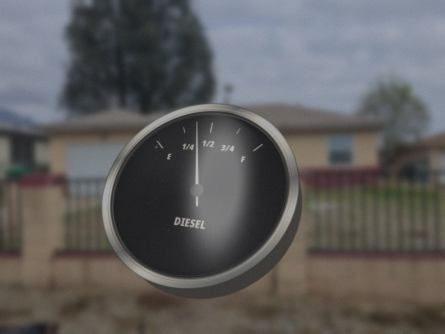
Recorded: 0.375
